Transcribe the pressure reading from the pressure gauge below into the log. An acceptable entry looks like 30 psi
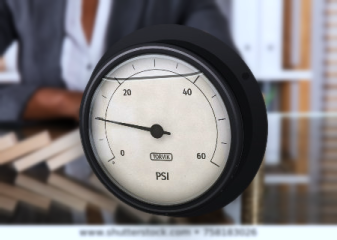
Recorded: 10 psi
